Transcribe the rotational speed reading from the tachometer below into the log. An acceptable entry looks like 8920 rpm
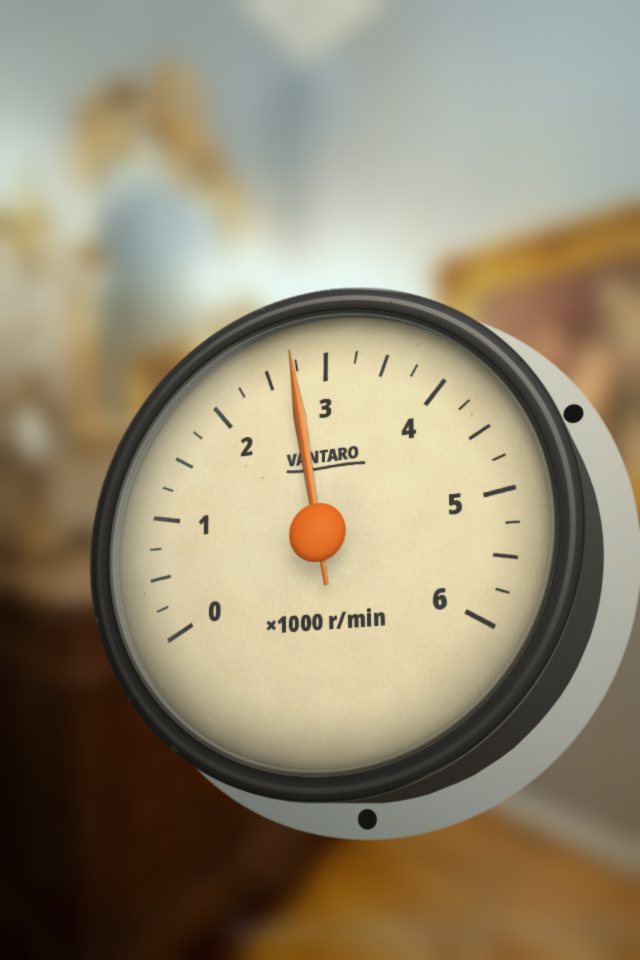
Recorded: 2750 rpm
